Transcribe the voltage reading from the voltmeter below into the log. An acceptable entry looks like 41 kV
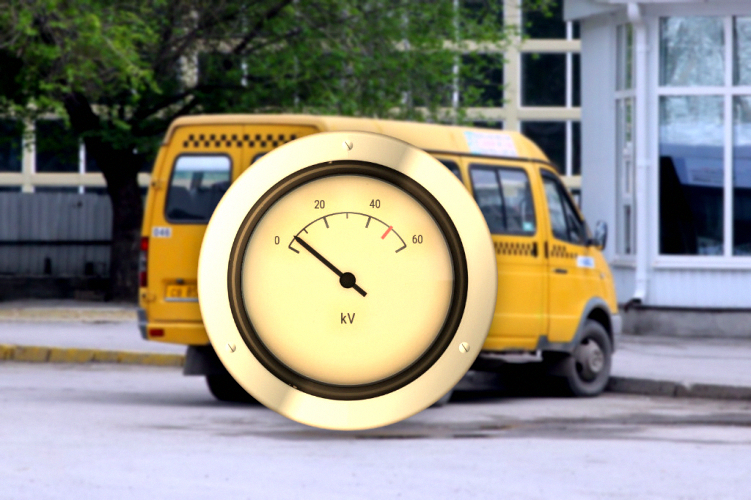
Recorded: 5 kV
